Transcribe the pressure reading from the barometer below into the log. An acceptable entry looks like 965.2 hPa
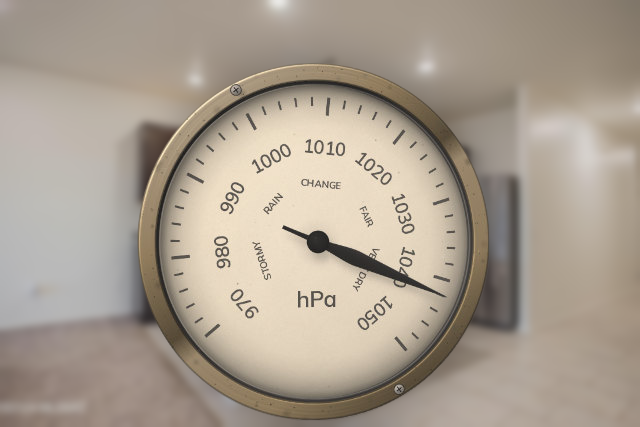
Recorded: 1042 hPa
